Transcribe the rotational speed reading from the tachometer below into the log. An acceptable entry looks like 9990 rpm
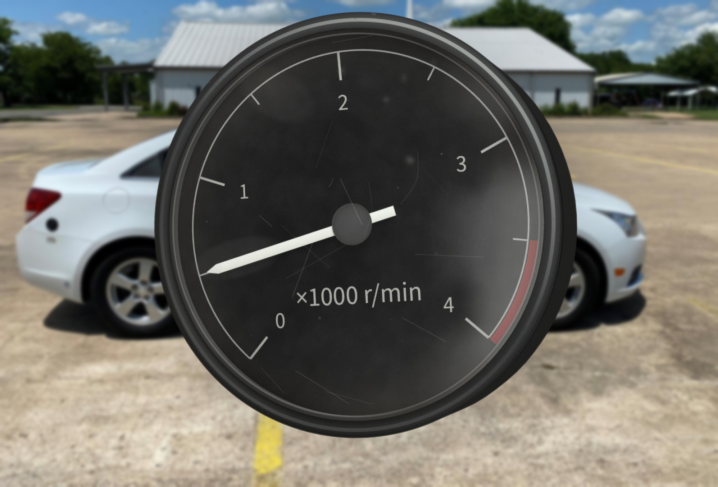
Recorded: 500 rpm
